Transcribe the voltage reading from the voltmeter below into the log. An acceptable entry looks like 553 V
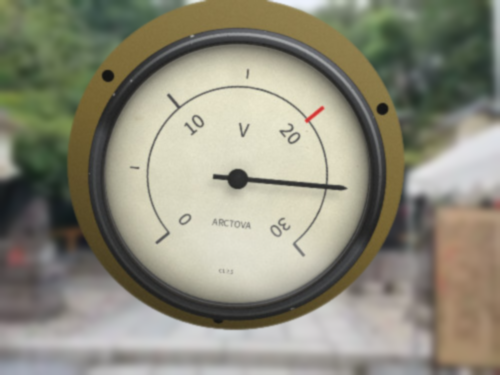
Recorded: 25 V
